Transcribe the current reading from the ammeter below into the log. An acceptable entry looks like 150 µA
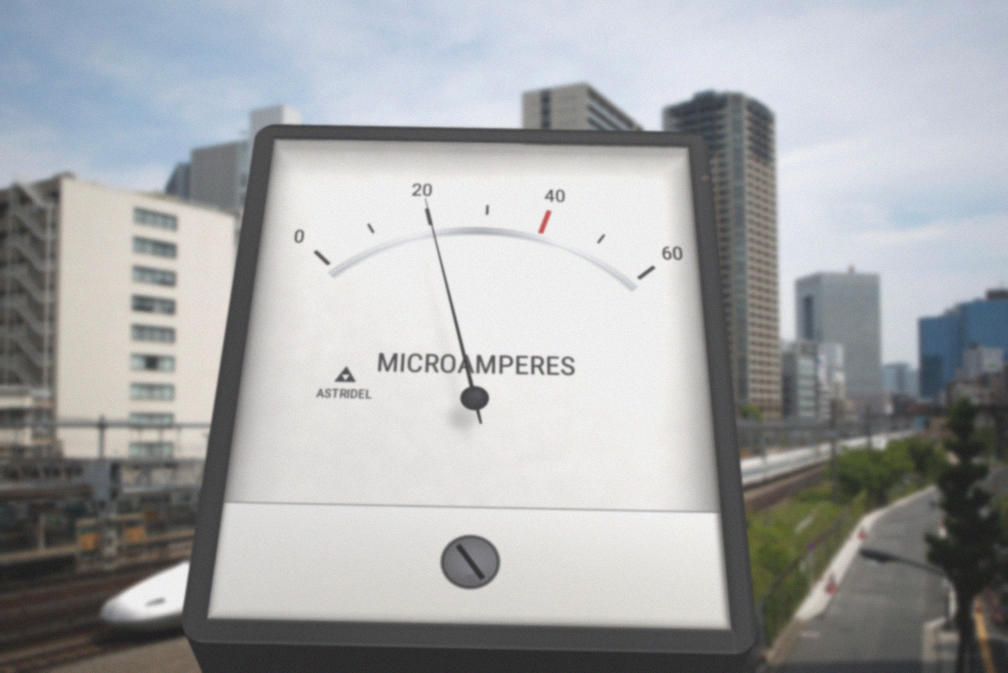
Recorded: 20 µA
